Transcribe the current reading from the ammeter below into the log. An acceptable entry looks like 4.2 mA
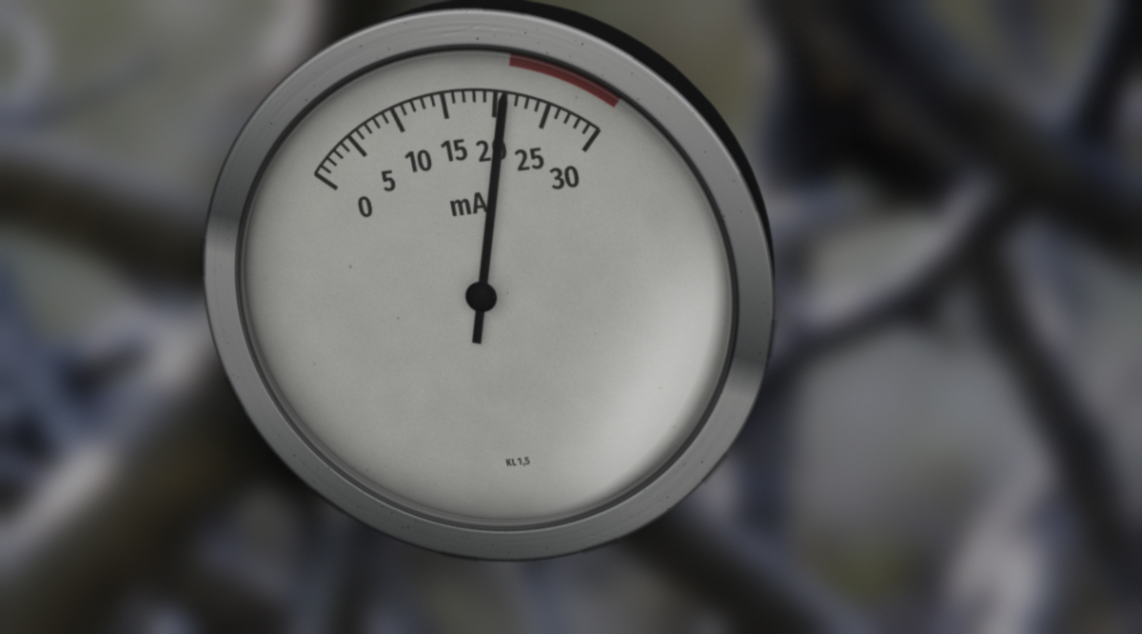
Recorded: 21 mA
